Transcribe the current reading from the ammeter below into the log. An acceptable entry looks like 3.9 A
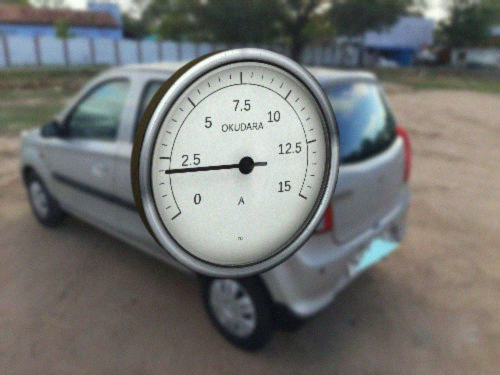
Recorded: 2 A
